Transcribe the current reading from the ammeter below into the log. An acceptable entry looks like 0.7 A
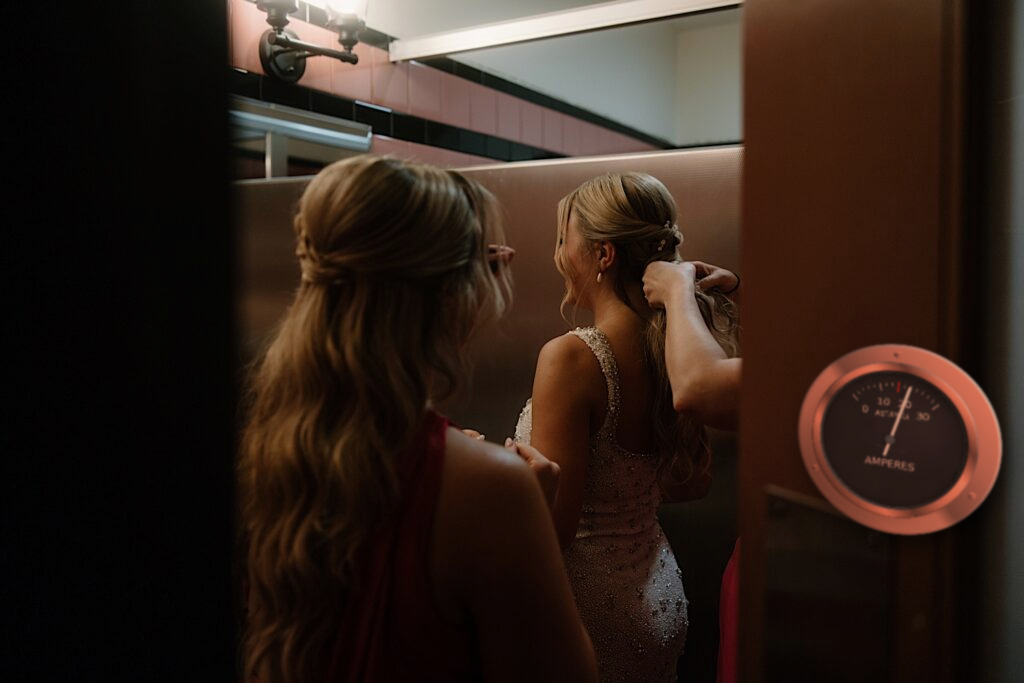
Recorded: 20 A
